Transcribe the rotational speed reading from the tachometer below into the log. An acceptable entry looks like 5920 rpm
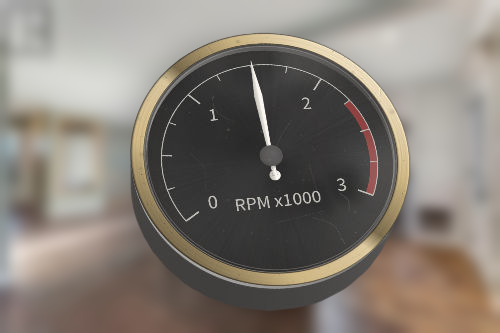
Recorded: 1500 rpm
